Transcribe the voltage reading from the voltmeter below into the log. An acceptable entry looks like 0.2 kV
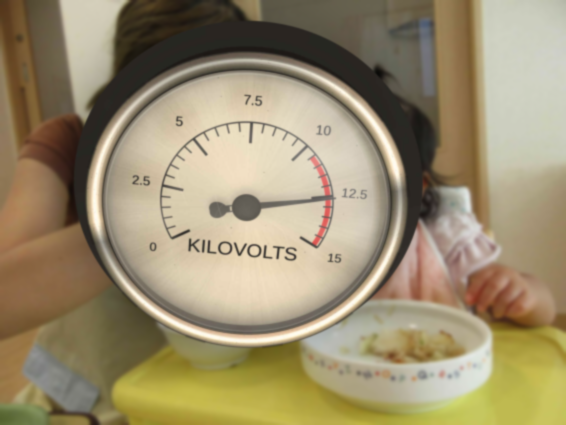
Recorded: 12.5 kV
